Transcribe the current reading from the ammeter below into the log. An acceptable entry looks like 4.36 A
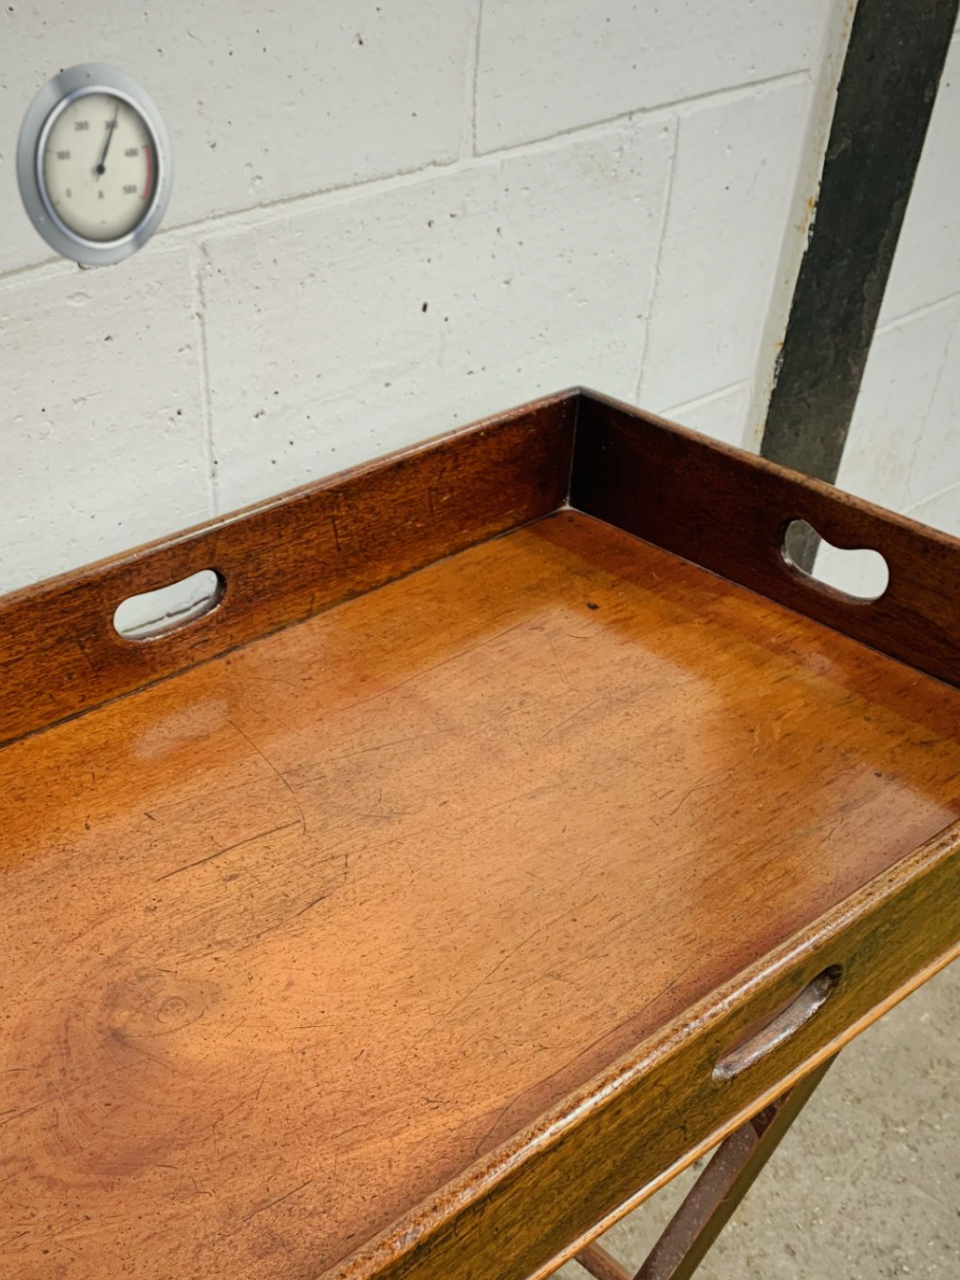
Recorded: 300 A
